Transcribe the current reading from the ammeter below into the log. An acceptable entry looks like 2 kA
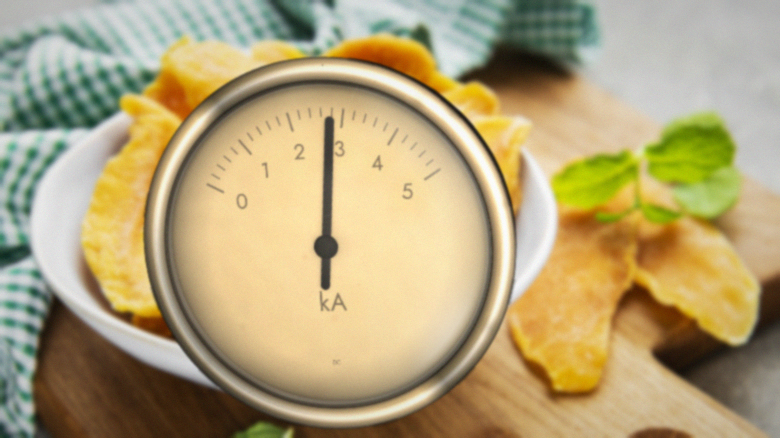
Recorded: 2.8 kA
